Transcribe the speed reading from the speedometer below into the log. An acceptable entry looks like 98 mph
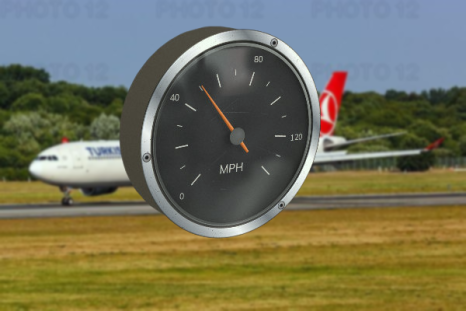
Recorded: 50 mph
